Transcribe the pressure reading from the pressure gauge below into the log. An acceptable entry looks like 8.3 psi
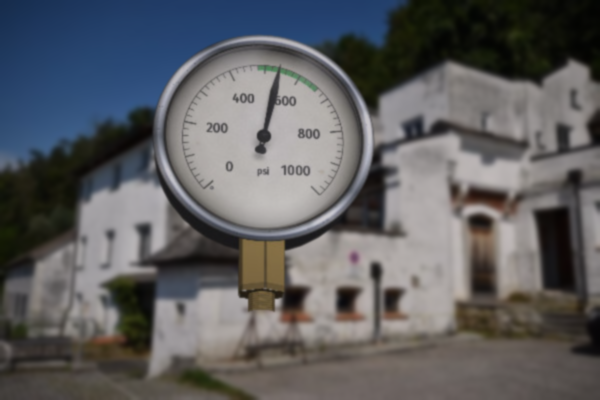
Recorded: 540 psi
